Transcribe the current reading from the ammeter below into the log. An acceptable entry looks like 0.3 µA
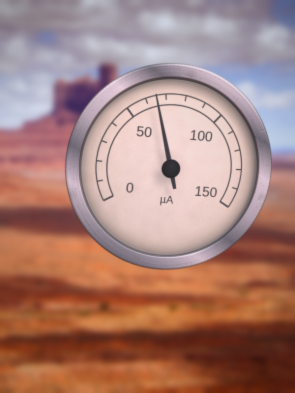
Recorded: 65 µA
